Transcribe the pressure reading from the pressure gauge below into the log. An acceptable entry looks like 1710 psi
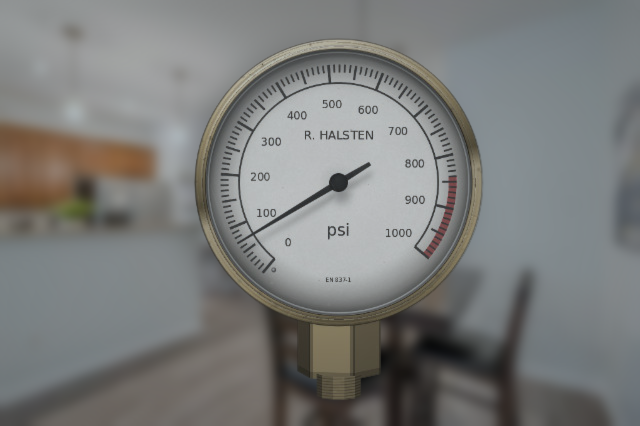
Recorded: 70 psi
